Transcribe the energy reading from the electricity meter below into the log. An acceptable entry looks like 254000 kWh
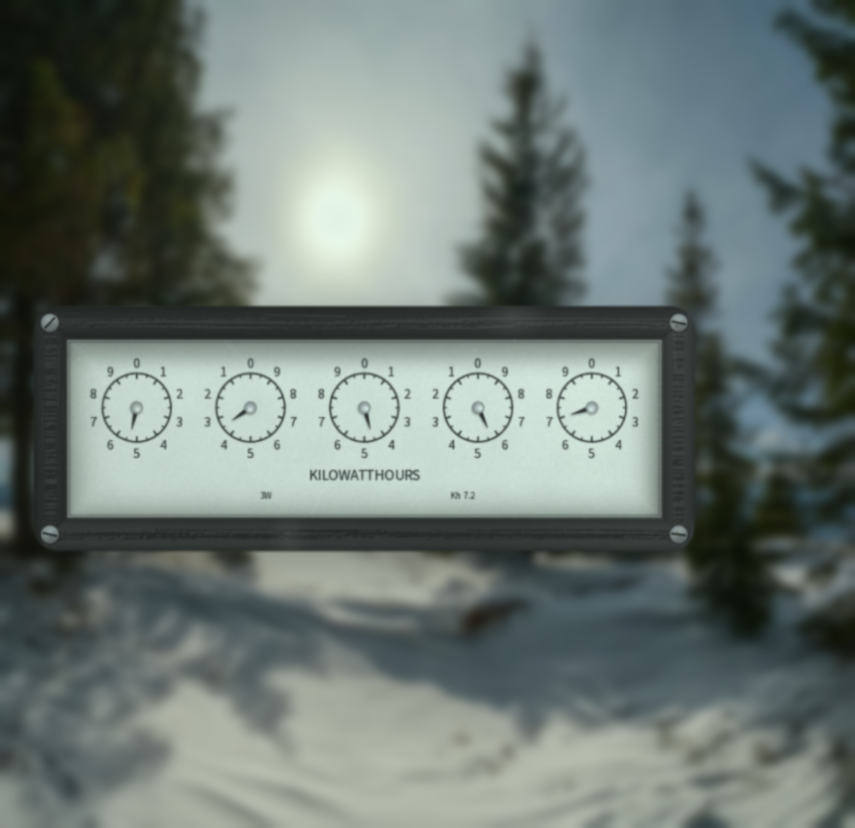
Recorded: 53457 kWh
